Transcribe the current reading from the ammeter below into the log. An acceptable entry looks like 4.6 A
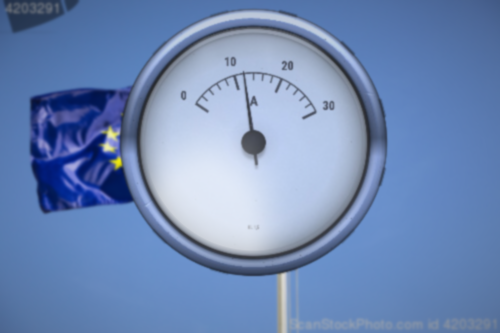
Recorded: 12 A
